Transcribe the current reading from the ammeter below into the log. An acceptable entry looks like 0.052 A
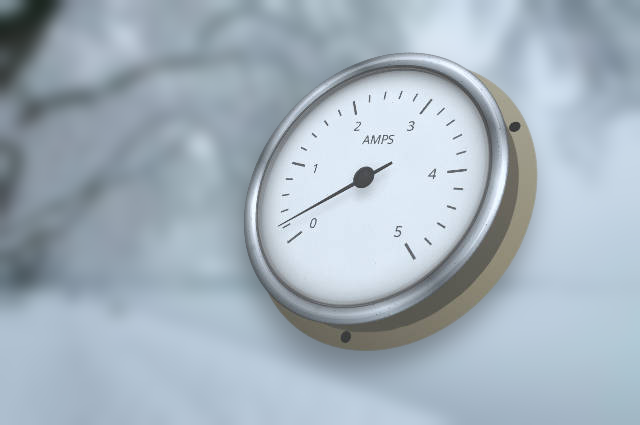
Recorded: 0.2 A
